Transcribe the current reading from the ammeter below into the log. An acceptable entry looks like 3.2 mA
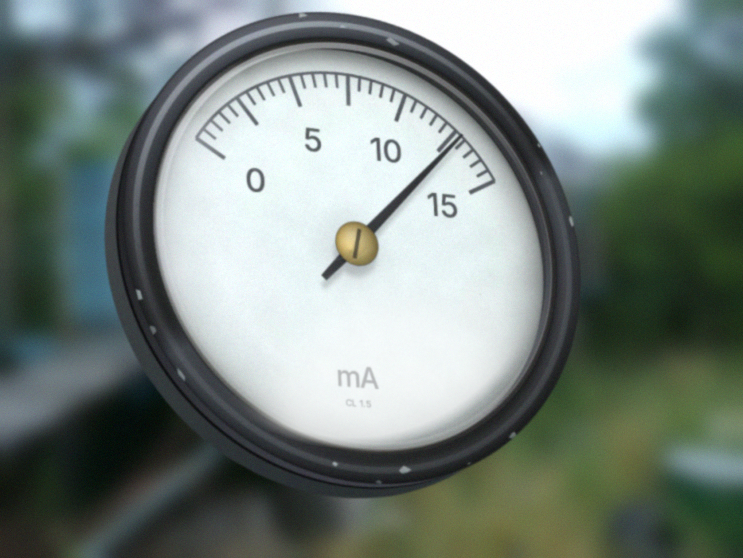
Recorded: 12.75 mA
